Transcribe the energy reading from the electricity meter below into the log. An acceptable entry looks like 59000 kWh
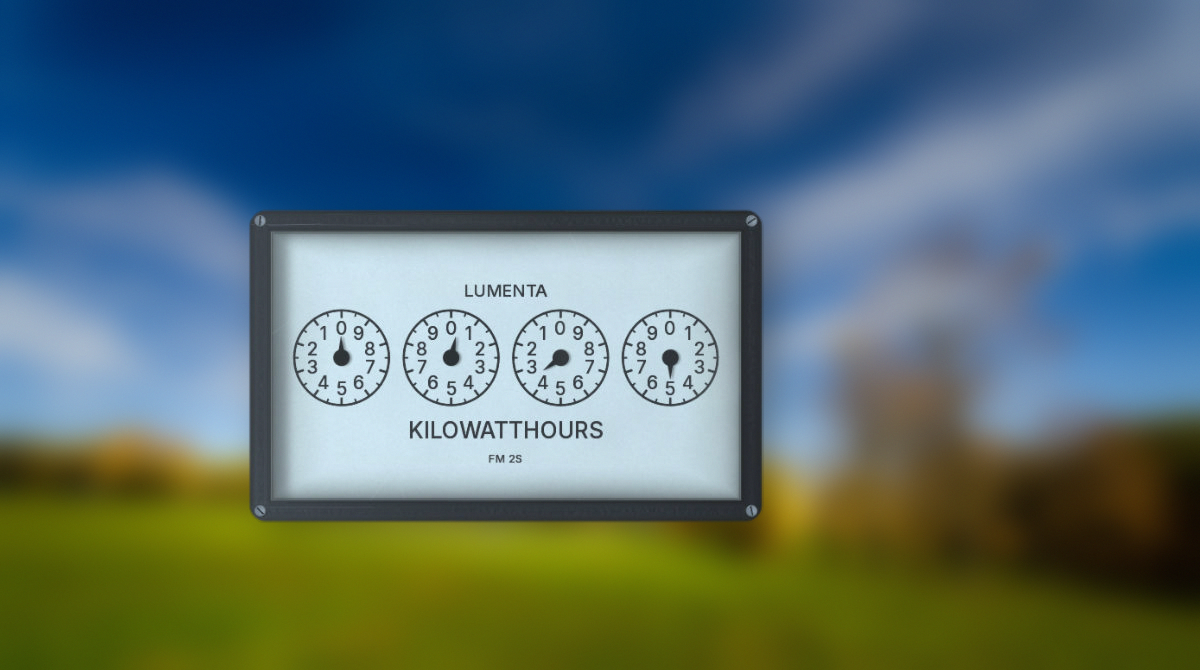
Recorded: 35 kWh
